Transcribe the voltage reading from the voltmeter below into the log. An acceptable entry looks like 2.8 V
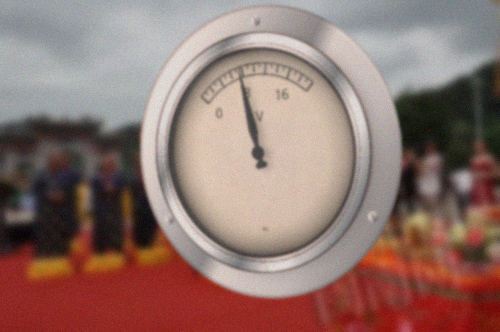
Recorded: 8 V
